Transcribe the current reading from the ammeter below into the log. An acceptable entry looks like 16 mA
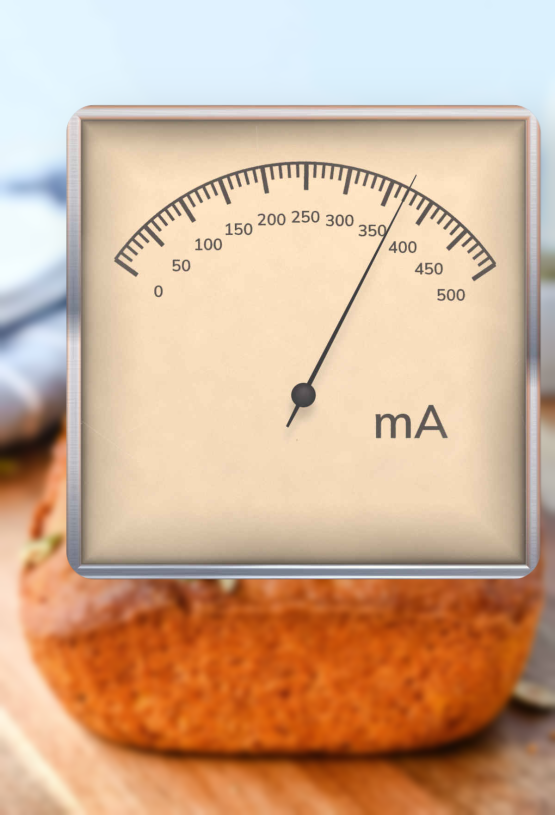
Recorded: 370 mA
